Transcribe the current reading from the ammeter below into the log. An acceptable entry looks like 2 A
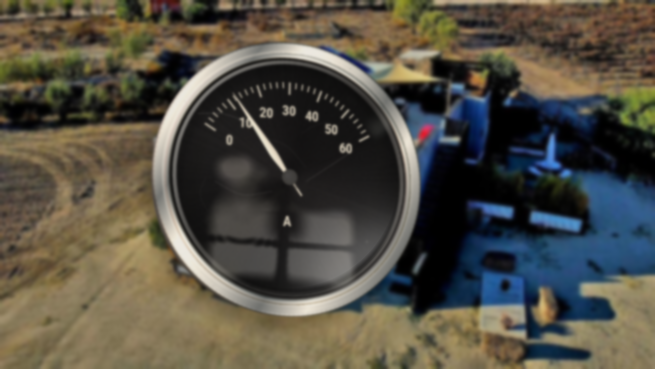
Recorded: 12 A
